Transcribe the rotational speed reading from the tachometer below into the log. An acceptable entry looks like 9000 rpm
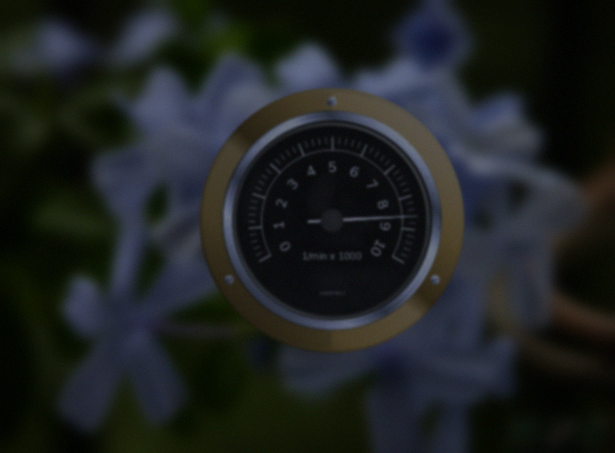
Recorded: 8600 rpm
